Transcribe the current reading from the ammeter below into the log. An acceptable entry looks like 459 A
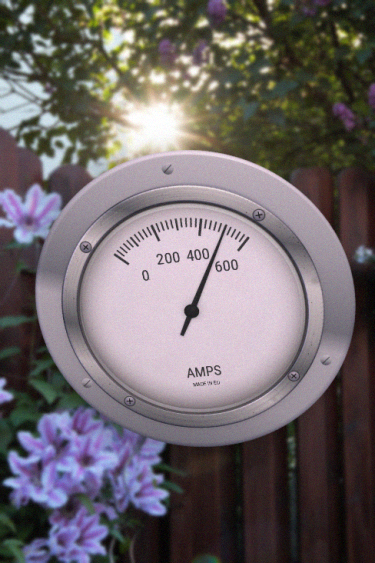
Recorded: 500 A
